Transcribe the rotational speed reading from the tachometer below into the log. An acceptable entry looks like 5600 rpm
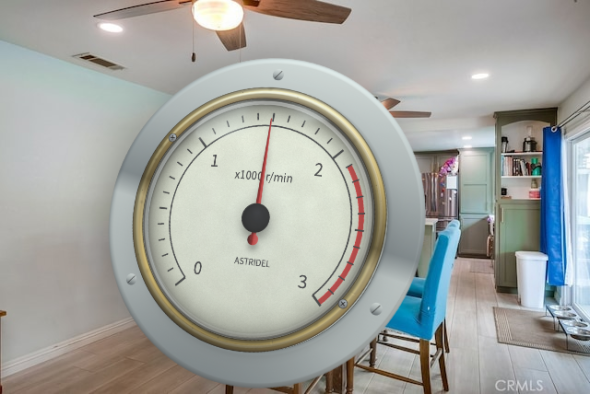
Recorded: 1500 rpm
